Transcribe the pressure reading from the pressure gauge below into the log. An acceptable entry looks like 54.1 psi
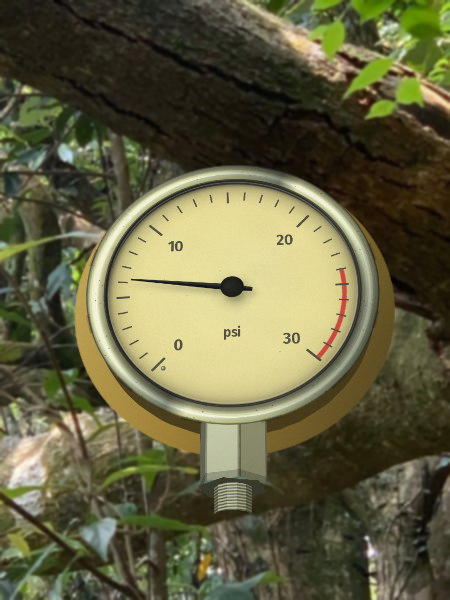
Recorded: 6 psi
